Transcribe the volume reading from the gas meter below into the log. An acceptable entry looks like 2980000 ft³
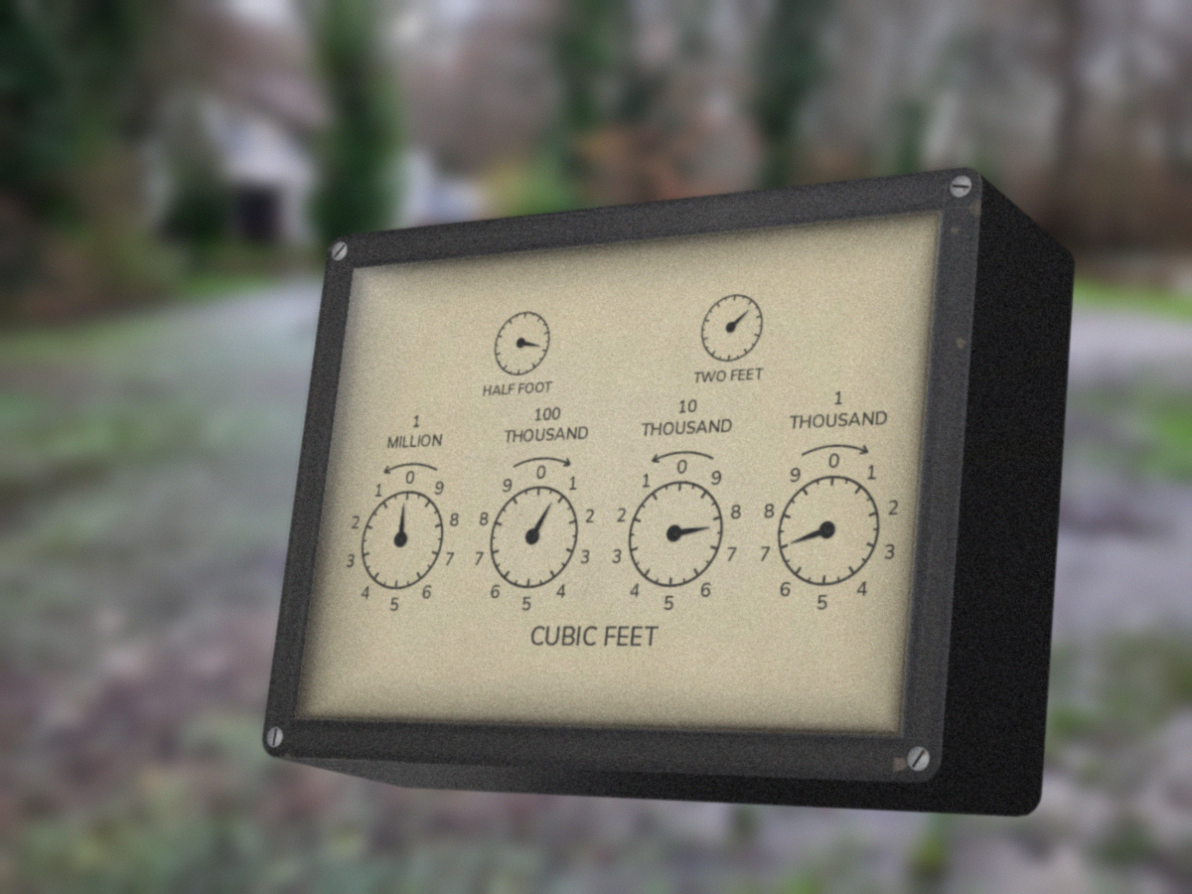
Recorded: 7700 ft³
